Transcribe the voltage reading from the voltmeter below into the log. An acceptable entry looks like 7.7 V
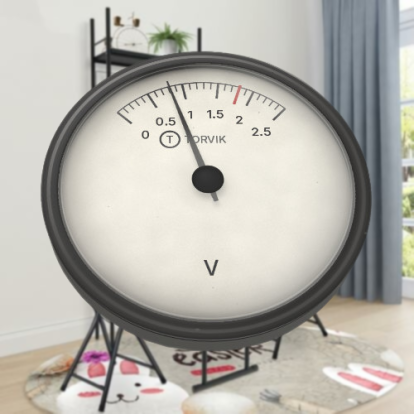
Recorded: 0.8 V
